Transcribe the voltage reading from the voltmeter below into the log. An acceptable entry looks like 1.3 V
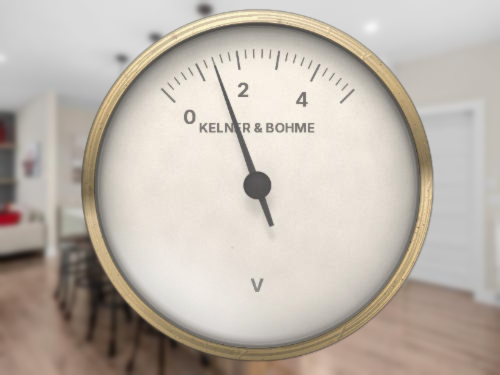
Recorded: 1.4 V
